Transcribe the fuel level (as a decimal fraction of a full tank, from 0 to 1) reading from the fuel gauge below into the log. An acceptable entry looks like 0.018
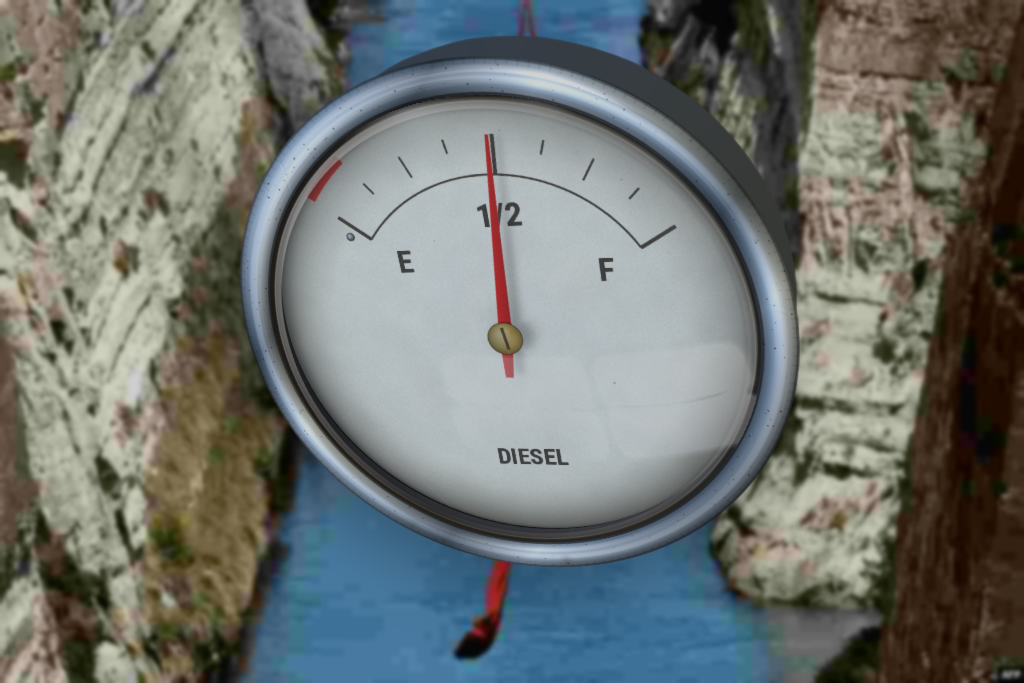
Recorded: 0.5
